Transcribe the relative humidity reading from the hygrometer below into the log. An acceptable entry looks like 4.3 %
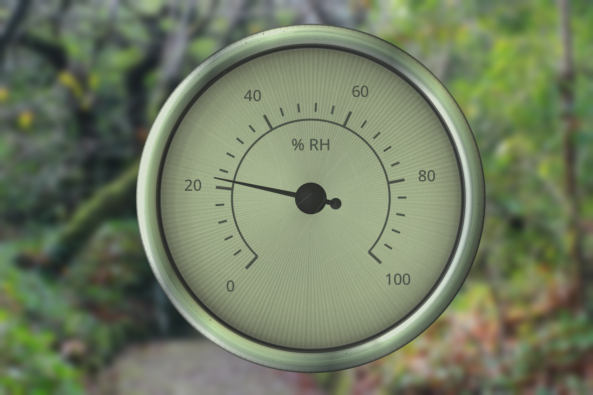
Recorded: 22 %
